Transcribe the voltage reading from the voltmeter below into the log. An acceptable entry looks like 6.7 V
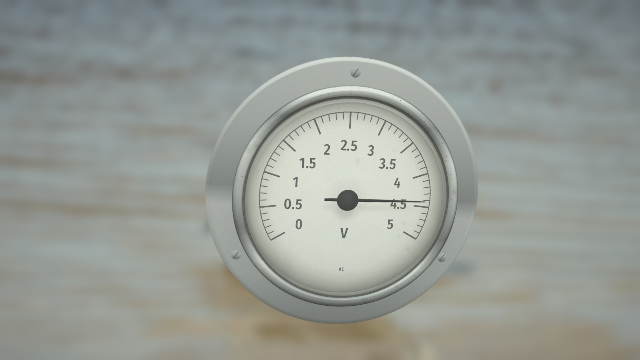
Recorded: 4.4 V
